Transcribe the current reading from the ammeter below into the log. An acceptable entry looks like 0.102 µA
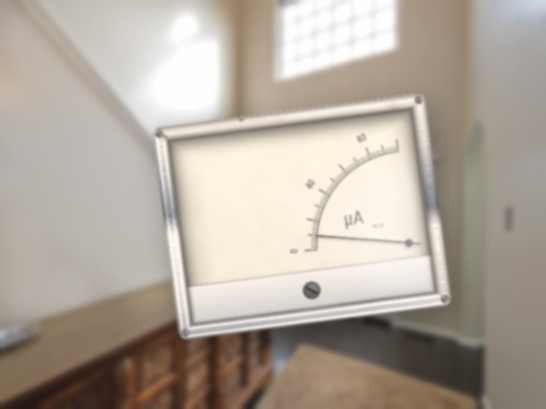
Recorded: 10 µA
